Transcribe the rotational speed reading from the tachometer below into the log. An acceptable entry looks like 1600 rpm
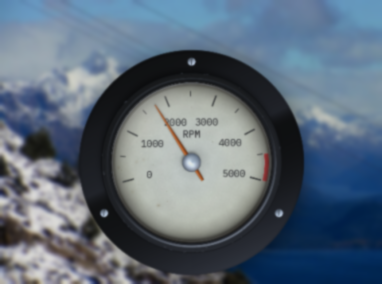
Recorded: 1750 rpm
